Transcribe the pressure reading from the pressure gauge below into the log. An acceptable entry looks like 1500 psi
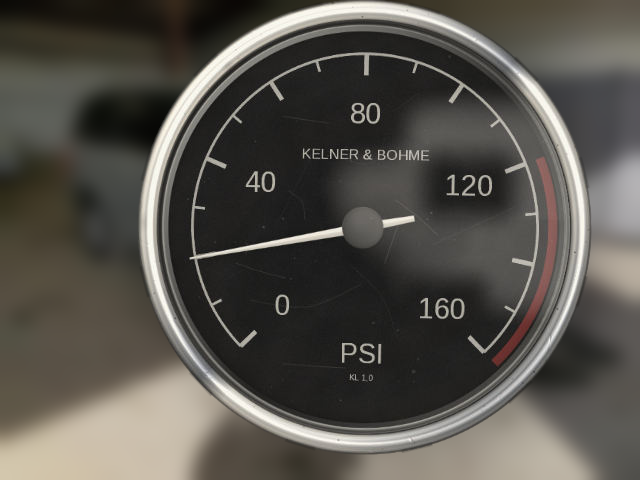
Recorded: 20 psi
